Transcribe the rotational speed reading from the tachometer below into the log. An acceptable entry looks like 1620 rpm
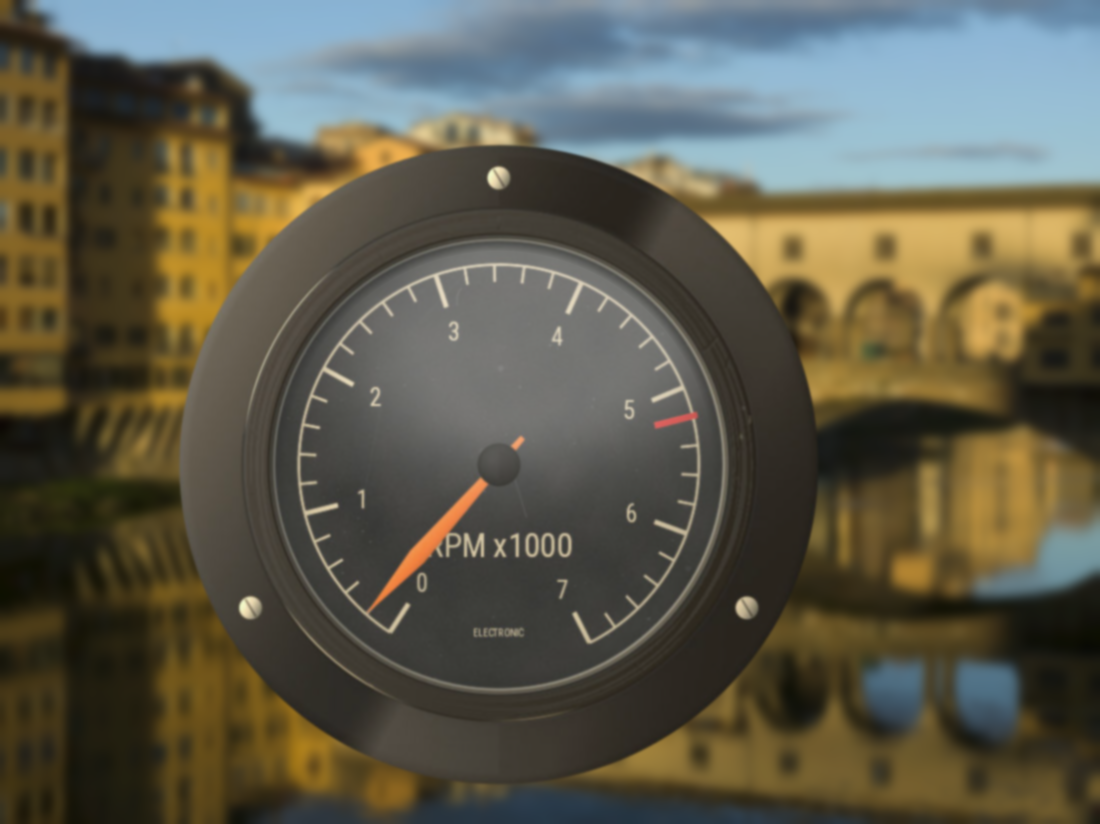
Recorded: 200 rpm
